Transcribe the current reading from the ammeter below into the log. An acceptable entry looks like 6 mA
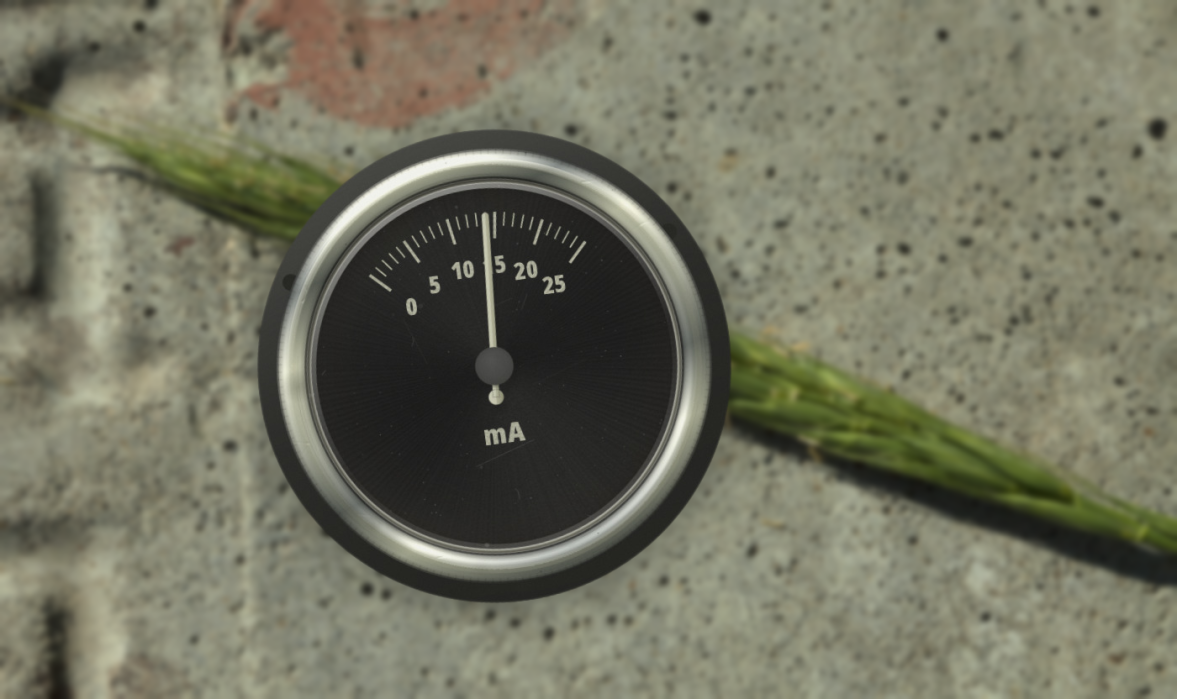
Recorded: 14 mA
